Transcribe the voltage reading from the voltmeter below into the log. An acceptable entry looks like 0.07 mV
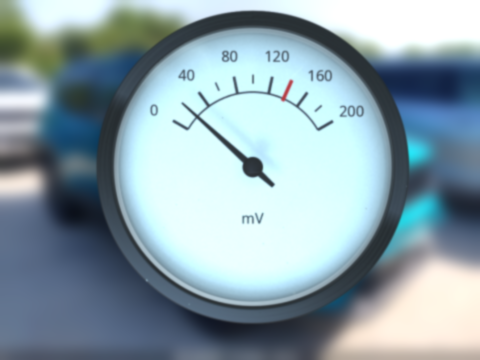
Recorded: 20 mV
